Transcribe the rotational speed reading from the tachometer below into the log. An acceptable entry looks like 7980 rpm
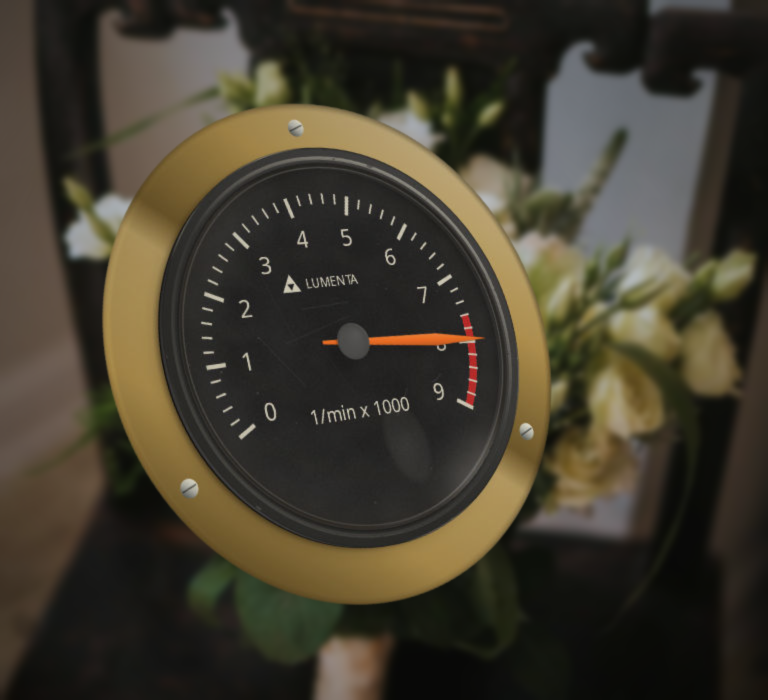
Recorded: 8000 rpm
